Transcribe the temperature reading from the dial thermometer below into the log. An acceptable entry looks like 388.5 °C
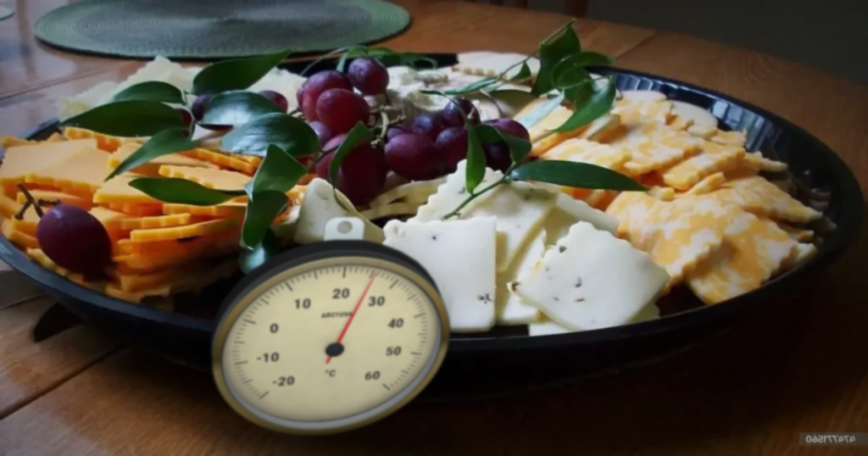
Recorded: 25 °C
